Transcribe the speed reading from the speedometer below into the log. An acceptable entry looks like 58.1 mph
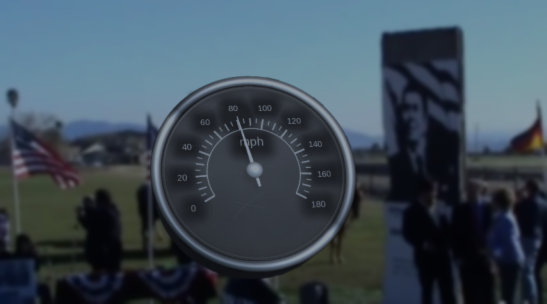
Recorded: 80 mph
